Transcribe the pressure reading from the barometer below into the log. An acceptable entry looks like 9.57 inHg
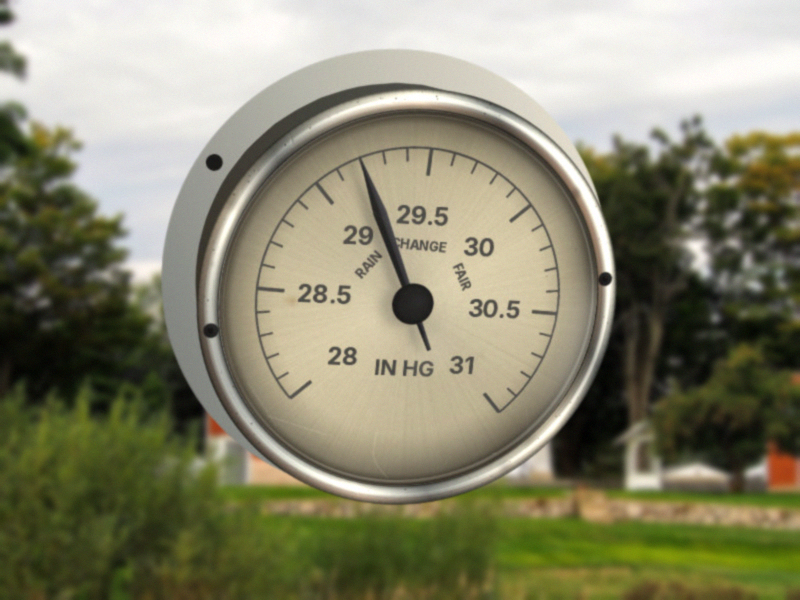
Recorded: 29.2 inHg
